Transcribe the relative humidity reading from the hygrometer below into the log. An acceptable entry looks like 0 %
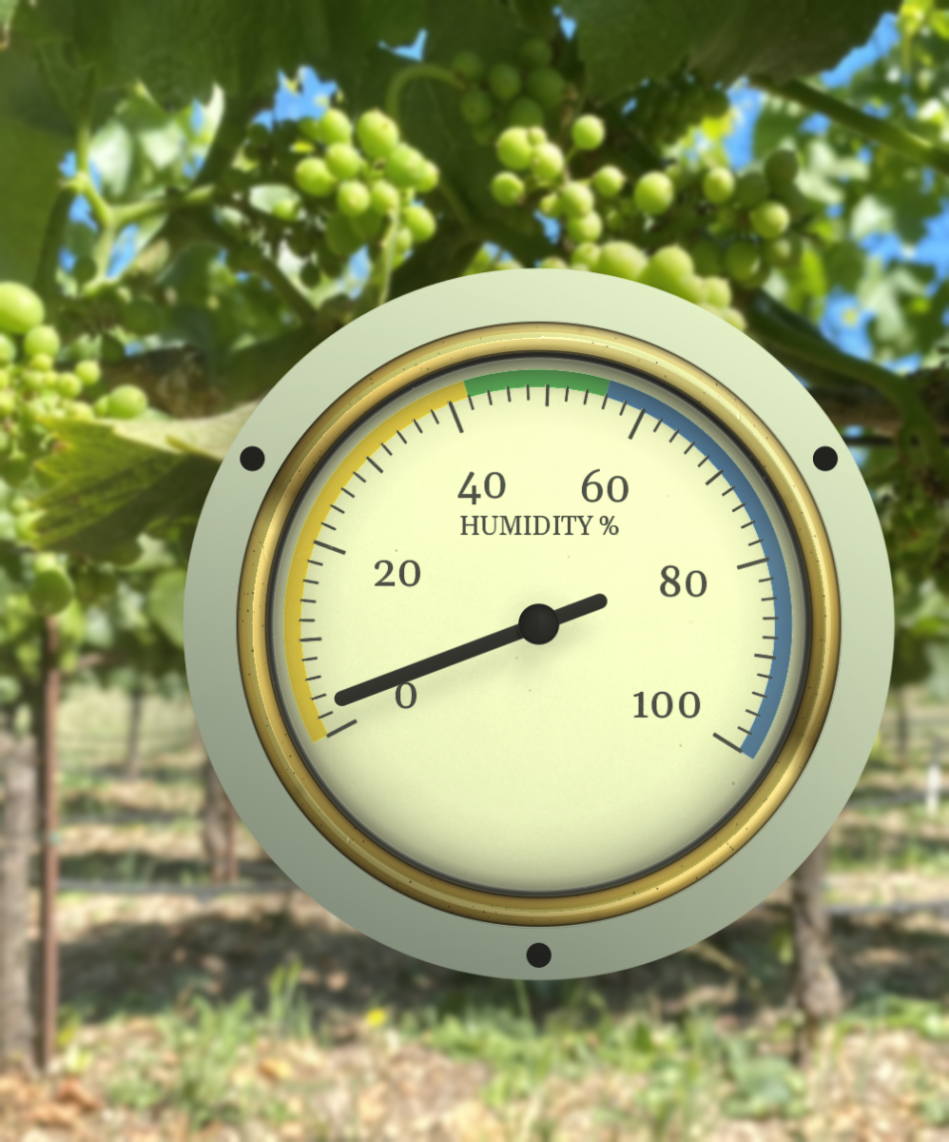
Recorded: 3 %
